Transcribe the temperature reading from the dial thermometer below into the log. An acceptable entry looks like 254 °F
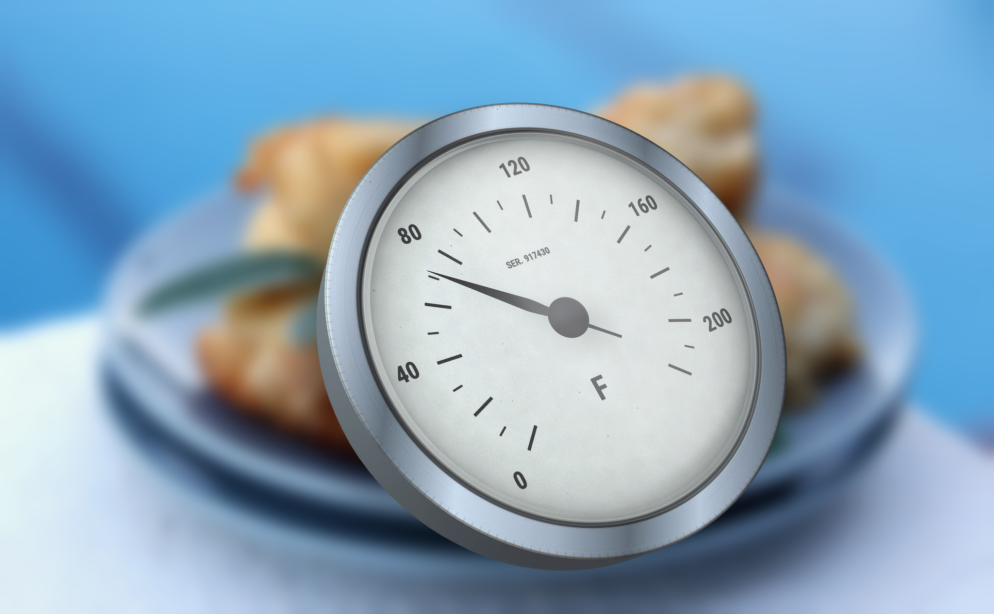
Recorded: 70 °F
